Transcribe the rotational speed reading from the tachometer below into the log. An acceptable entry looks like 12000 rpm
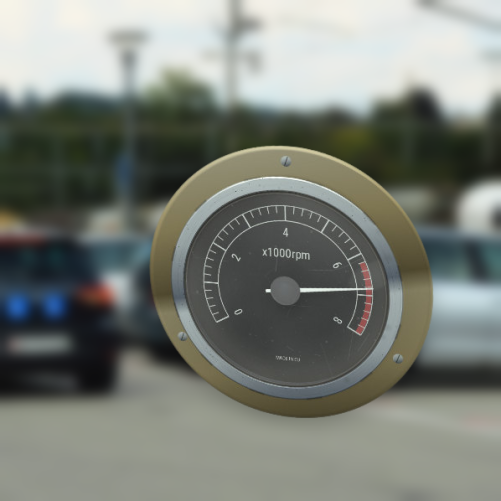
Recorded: 6800 rpm
